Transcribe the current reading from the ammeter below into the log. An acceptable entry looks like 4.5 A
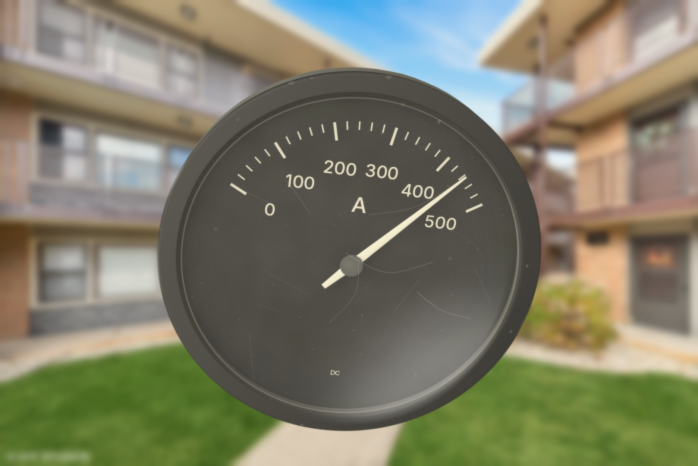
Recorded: 440 A
